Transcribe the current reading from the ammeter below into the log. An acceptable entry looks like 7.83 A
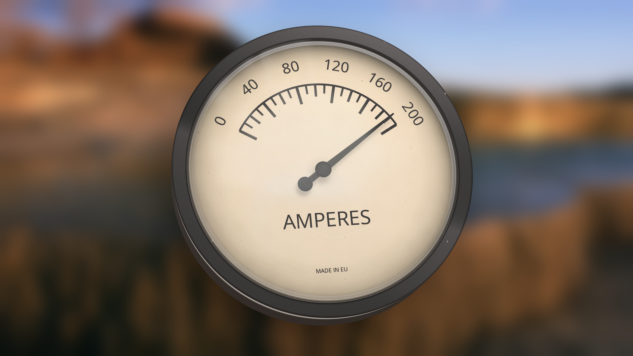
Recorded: 190 A
